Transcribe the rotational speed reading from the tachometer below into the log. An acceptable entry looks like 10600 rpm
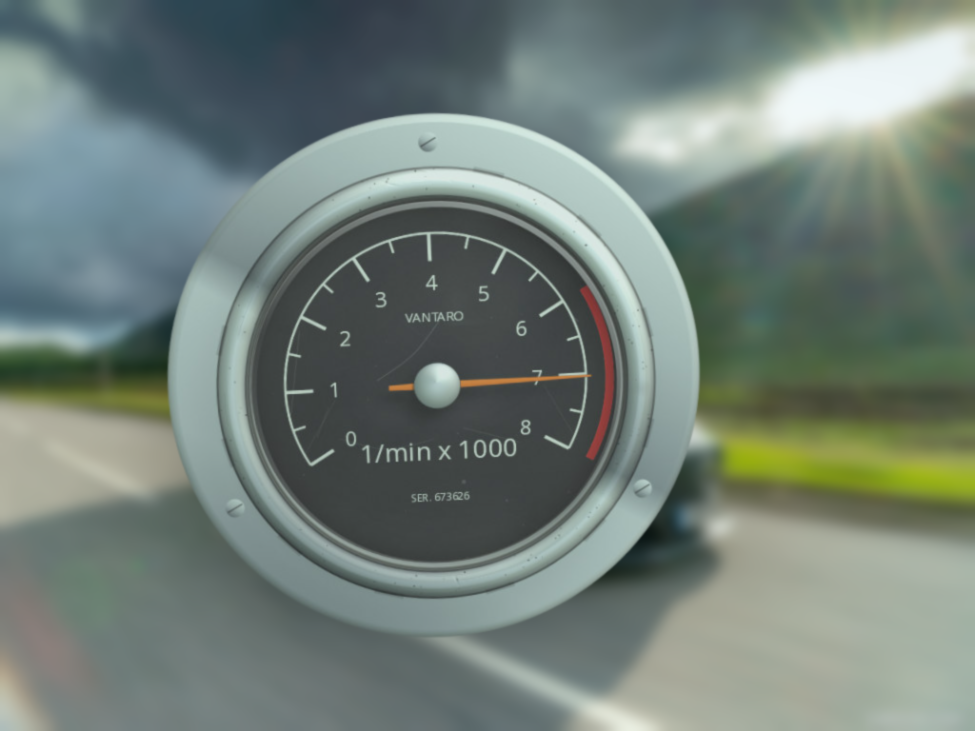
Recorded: 7000 rpm
